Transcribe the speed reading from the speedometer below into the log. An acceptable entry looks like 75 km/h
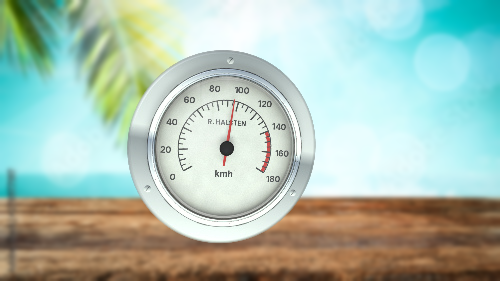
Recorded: 95 km/h
